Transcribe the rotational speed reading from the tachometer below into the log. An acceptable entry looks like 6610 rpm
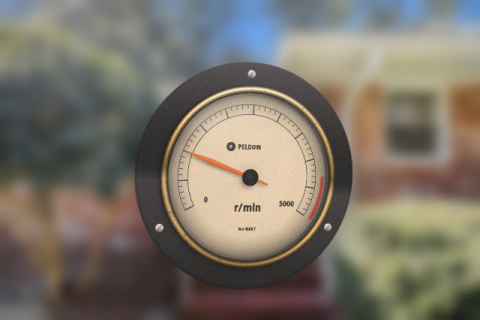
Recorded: 1000 rpm
